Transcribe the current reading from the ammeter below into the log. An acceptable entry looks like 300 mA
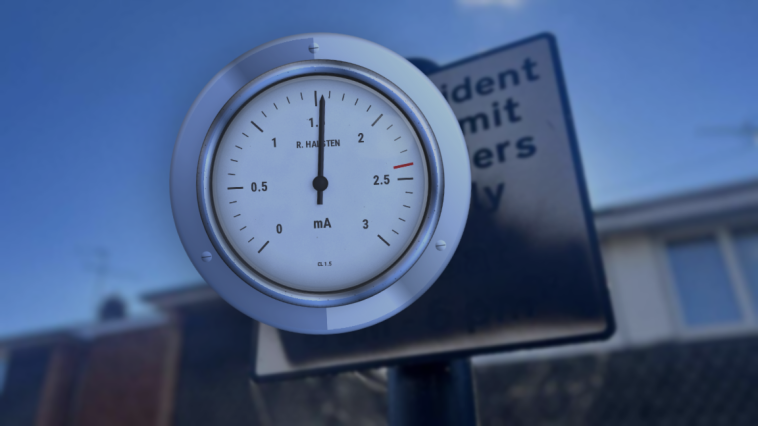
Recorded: 1.55 mA
